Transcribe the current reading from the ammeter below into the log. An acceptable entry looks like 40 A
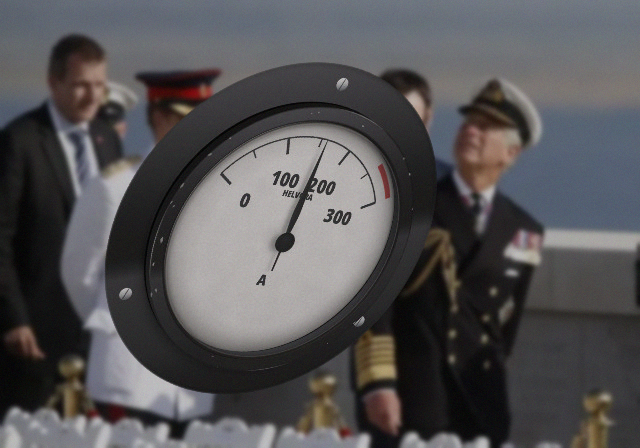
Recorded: 150 A
